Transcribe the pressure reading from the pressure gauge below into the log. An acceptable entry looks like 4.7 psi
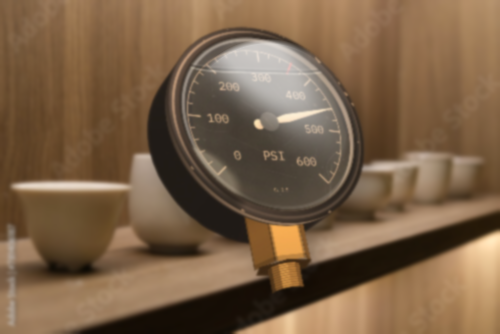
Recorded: 460 psi
